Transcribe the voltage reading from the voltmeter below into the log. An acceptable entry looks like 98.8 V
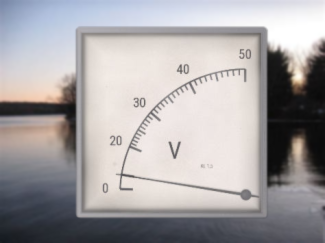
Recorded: 10 V
